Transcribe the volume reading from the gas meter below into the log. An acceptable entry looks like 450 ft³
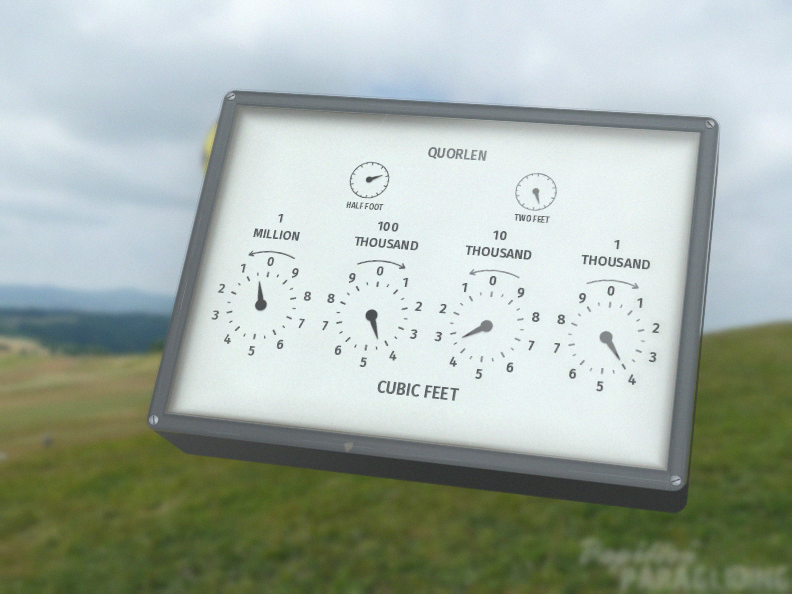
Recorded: 43400 ft³
